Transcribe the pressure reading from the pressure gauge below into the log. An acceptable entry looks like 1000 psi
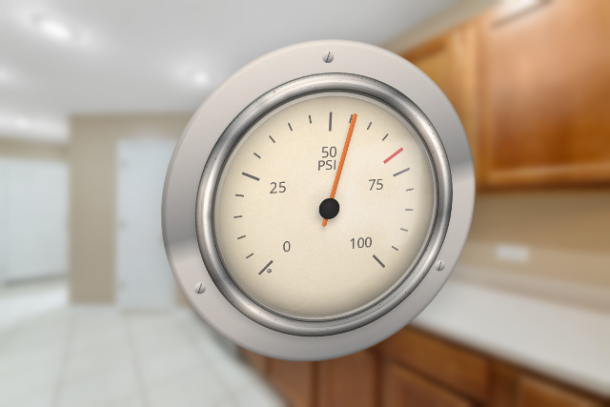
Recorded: 55 psi
